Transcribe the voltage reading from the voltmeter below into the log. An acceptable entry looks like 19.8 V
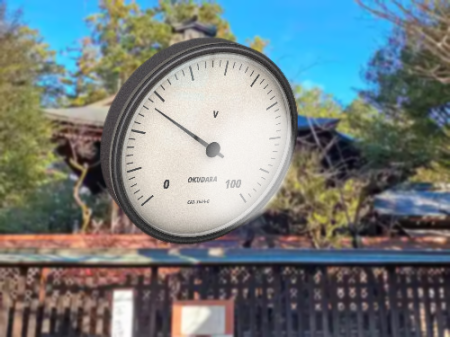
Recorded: 27 V
